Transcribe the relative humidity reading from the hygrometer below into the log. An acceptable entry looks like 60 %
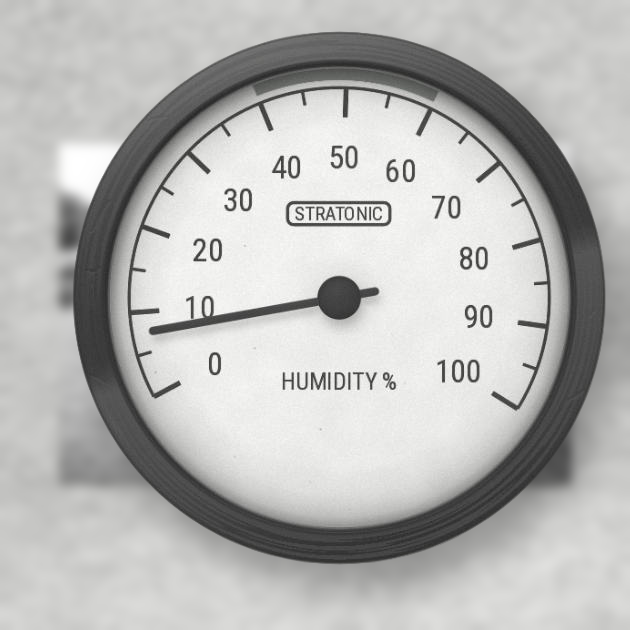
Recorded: 7.5 %
